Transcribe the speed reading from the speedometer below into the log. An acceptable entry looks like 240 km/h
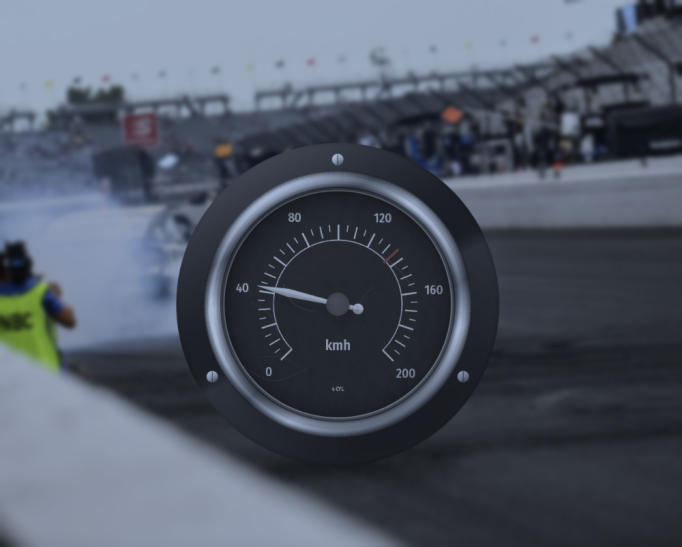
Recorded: 42.5 km/h
